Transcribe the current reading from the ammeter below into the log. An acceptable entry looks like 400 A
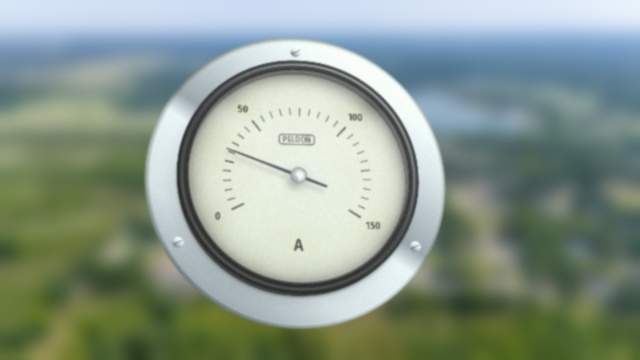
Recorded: 30 A
